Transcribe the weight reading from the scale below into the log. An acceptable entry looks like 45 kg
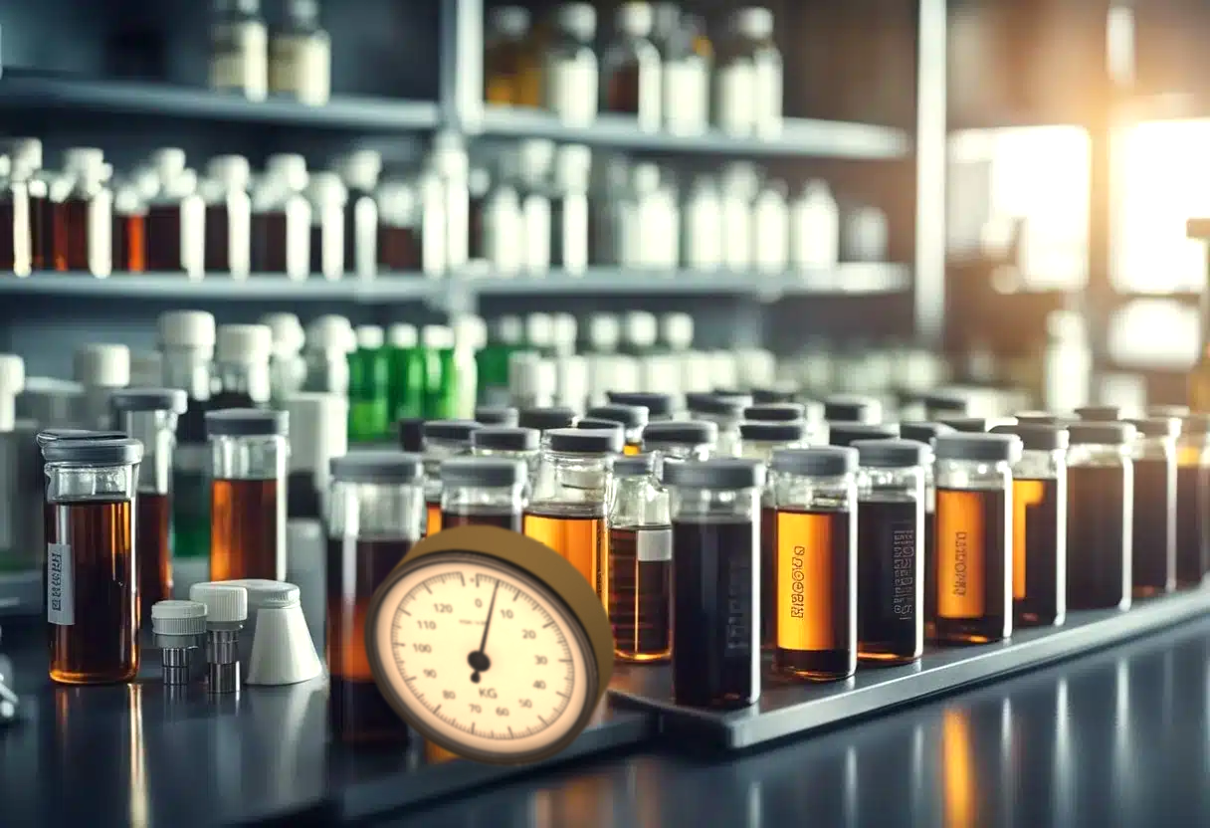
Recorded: 5 kg
